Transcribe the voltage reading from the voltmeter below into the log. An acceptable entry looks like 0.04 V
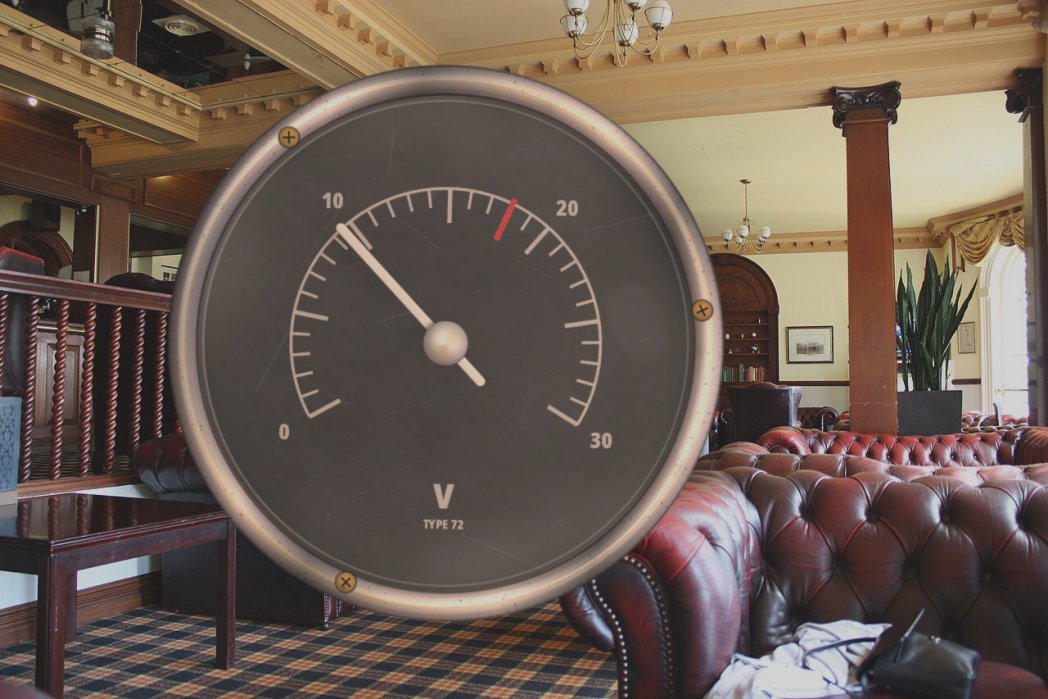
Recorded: 9.5 V
